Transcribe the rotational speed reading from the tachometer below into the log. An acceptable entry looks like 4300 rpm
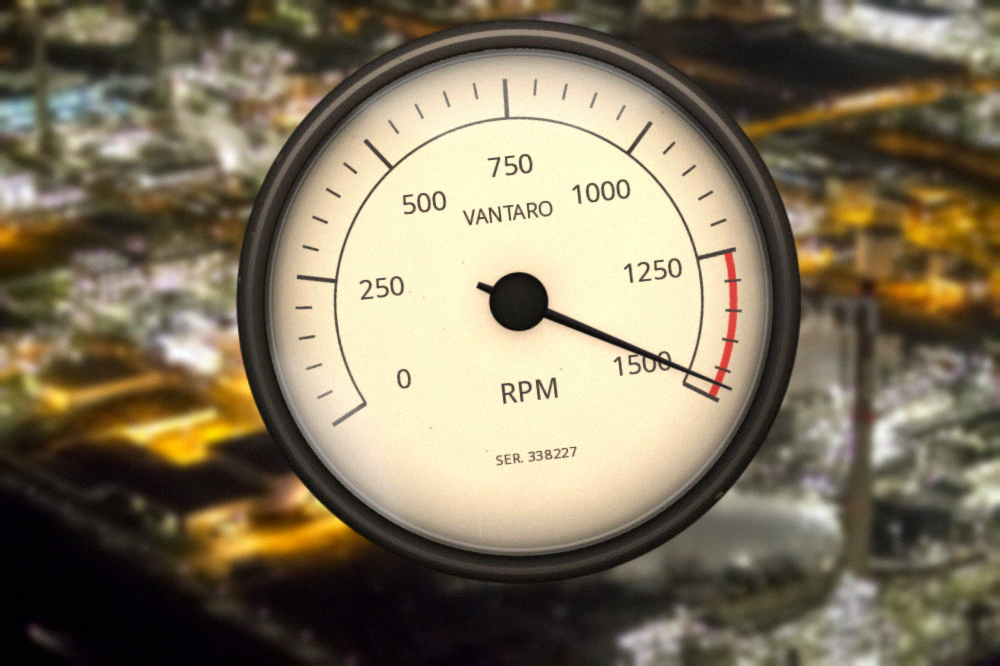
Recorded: 1475 rpm
